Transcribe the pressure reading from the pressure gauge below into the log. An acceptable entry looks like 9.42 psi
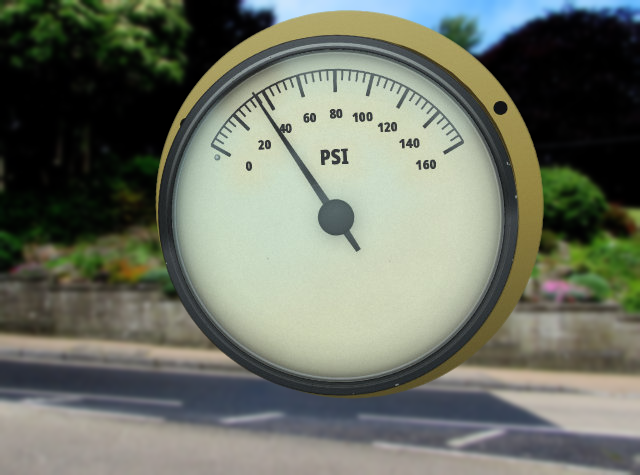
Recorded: 36 psi
